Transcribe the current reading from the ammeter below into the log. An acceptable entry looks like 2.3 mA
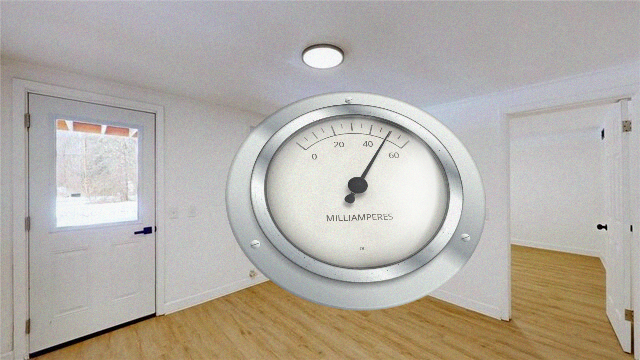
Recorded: 50 mA
